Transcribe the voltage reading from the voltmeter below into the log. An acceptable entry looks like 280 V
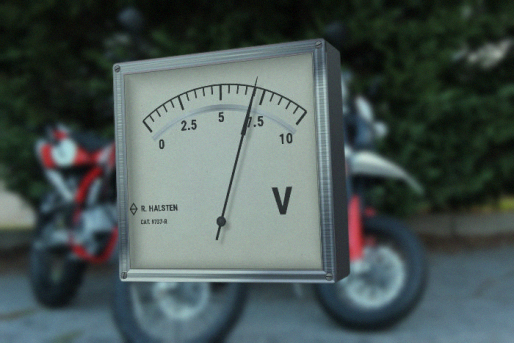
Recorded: 7 V
